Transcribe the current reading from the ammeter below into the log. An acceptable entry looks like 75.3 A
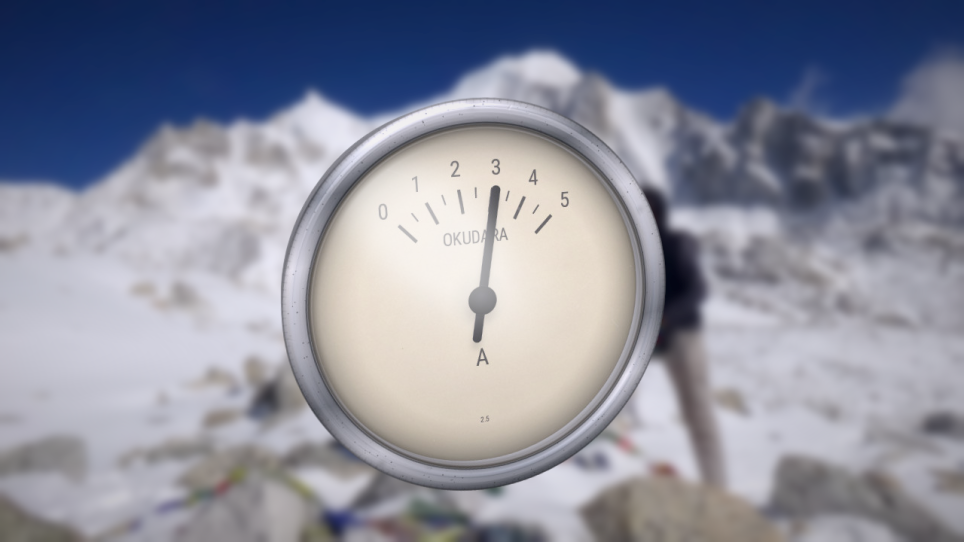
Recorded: 3 A
